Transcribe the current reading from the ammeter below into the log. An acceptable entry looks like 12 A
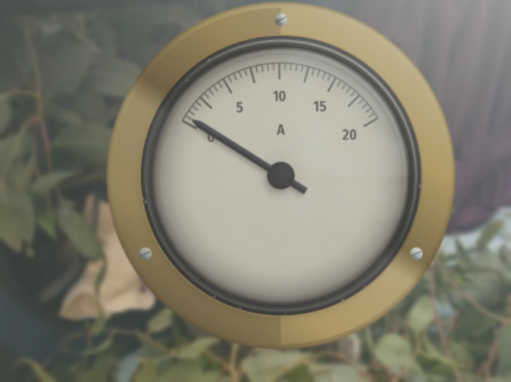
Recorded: 0.5 A
